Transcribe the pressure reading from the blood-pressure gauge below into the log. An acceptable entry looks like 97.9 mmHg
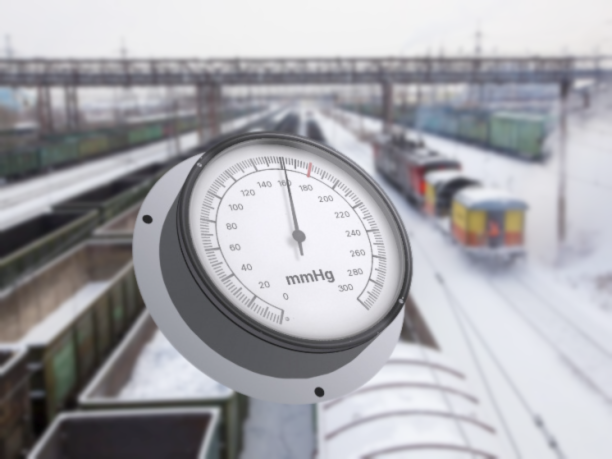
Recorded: 160 mmHg
